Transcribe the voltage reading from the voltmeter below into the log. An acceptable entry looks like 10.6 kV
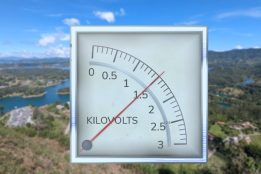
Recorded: 1.5 kV
